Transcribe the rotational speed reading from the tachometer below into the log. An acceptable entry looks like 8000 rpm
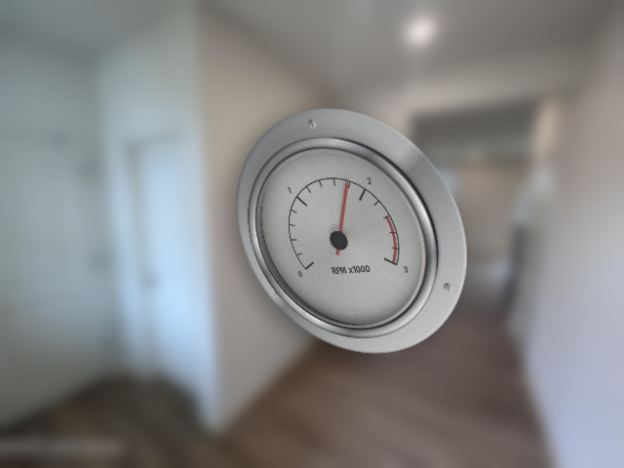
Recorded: 1800 rpm
